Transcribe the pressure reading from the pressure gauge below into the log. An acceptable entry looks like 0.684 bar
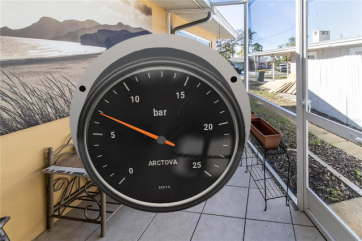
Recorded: 7 bar
